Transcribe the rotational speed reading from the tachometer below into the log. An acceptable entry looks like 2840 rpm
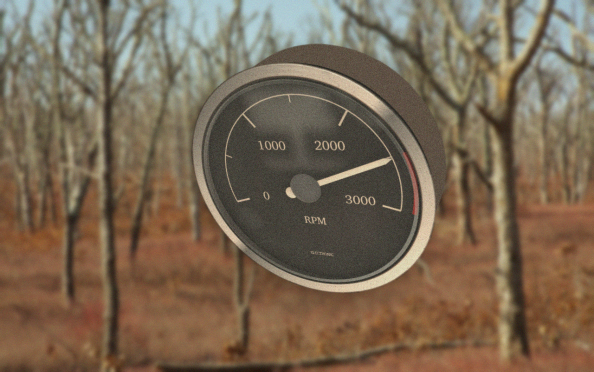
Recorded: 2500 rpm
